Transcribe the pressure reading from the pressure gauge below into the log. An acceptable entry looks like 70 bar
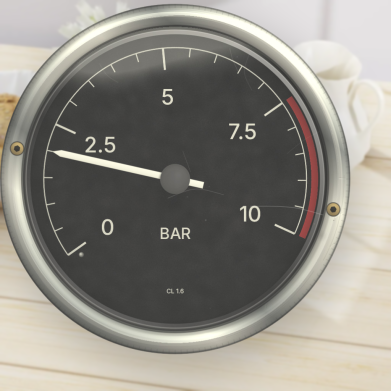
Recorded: 2 bar
